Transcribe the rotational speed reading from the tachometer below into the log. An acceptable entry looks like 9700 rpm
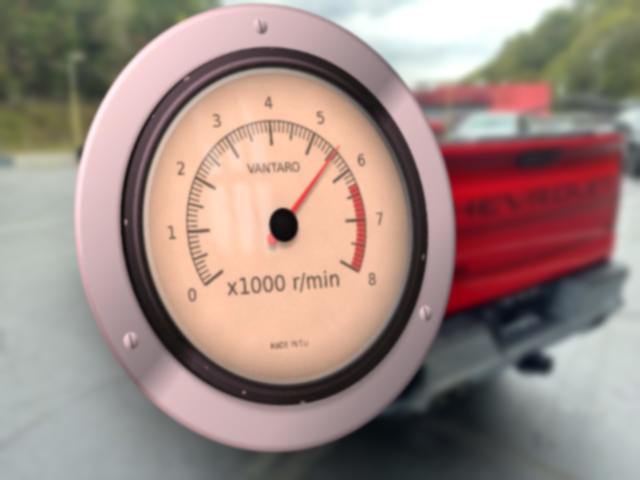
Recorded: 5500 rpm
